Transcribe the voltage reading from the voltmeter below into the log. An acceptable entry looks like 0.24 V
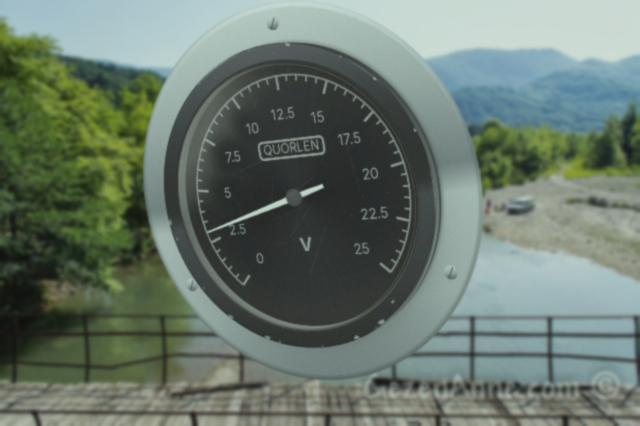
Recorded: 3 V
